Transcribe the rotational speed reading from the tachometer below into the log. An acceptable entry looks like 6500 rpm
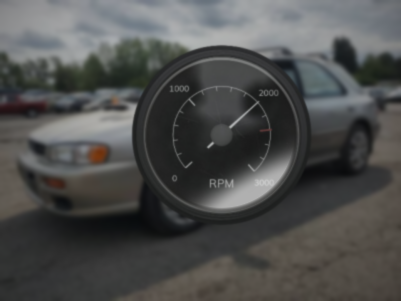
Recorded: 2000 rpm
